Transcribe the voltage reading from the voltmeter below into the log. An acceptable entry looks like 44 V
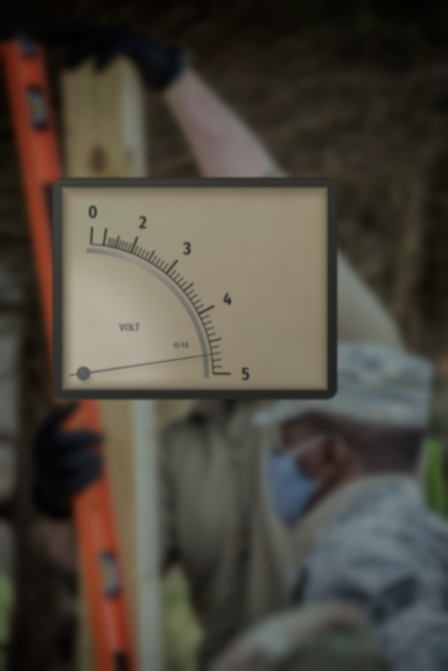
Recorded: 4.7 V
